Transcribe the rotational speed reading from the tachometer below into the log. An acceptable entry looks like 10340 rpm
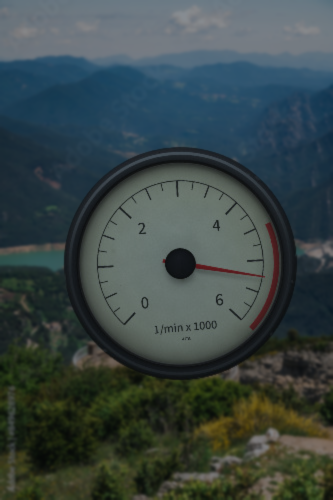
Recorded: 5250 rpm
